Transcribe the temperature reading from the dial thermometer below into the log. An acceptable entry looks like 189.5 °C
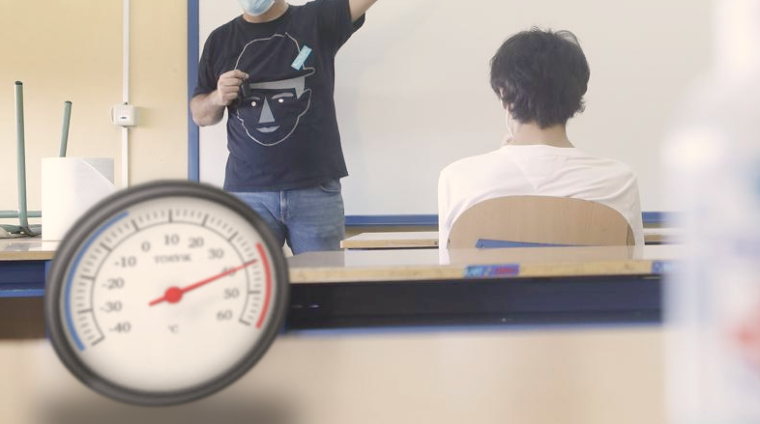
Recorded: 40 °C
